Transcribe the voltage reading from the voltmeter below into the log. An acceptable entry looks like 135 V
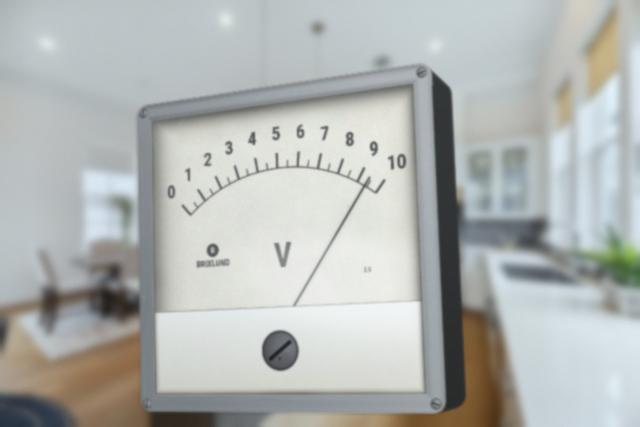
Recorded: 9.5 V
